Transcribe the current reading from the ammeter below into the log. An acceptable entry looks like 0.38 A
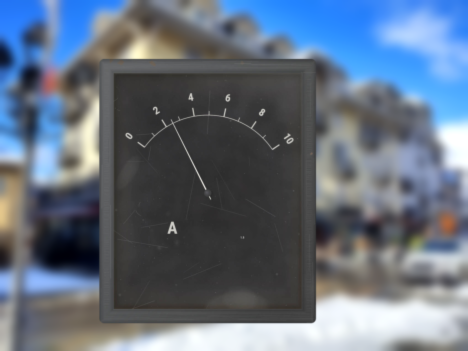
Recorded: 2.5 A
